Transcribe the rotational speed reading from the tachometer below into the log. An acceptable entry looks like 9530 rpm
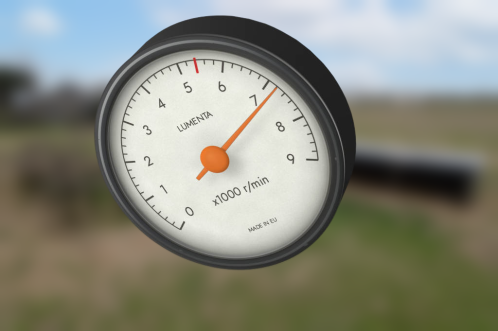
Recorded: 7200 rpm
